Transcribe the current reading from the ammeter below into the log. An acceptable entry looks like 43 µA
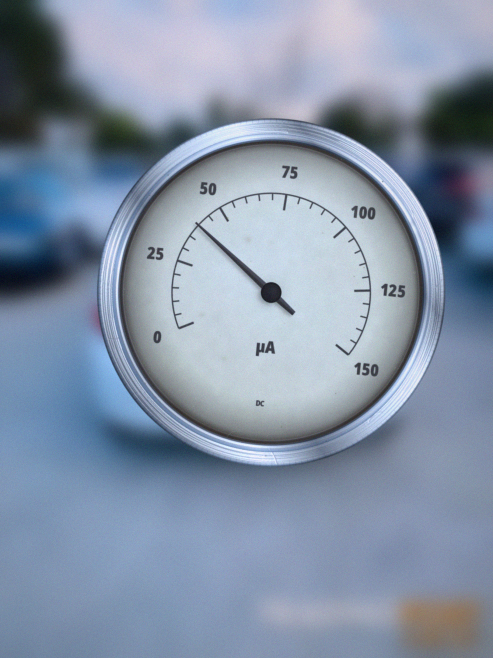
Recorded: 40 µA
